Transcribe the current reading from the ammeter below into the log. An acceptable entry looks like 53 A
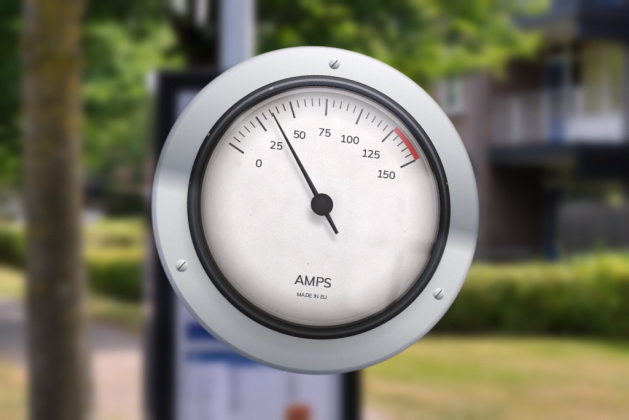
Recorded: 35 A
